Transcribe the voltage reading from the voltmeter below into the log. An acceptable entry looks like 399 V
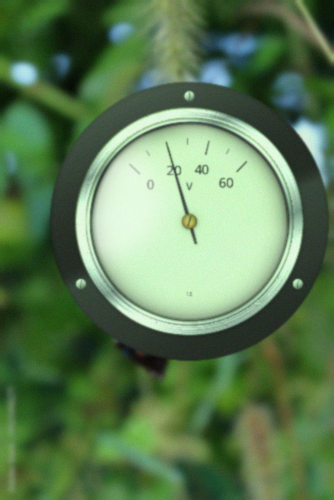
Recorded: 20 V
